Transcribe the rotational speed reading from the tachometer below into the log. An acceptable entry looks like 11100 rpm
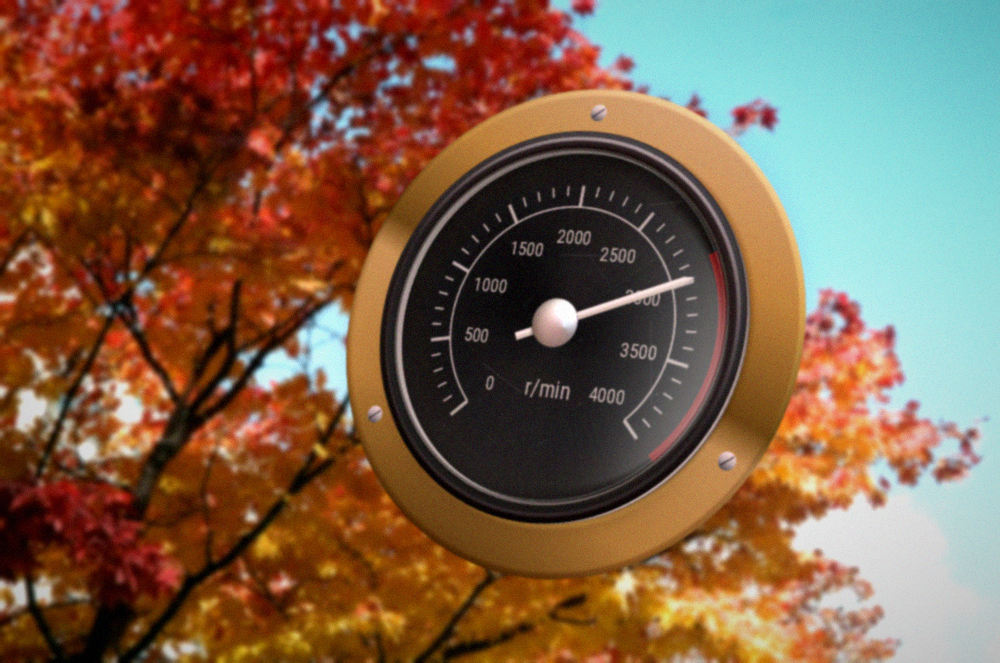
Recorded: 3000 rpm
